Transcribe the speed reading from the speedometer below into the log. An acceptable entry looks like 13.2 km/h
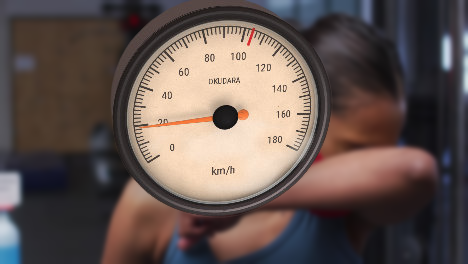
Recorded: 20 km/h
